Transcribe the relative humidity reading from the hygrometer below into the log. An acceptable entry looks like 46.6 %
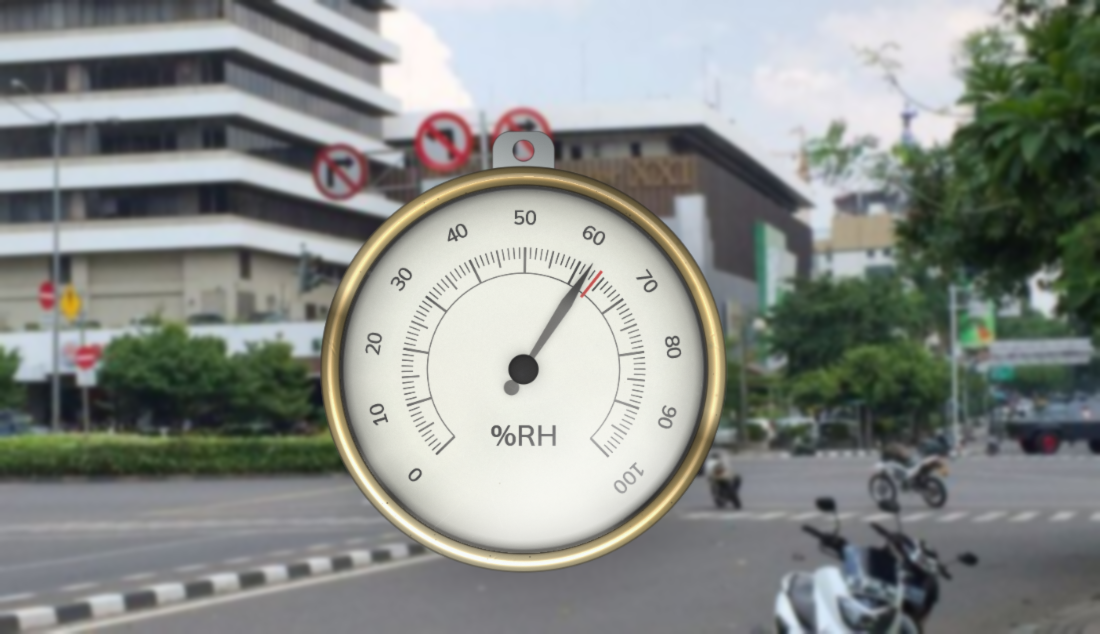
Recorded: 62 %
